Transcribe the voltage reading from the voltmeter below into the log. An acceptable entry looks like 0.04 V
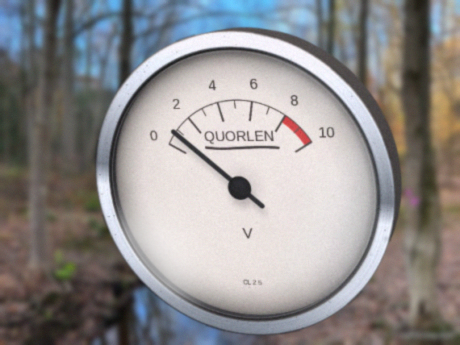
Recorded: 1 V
